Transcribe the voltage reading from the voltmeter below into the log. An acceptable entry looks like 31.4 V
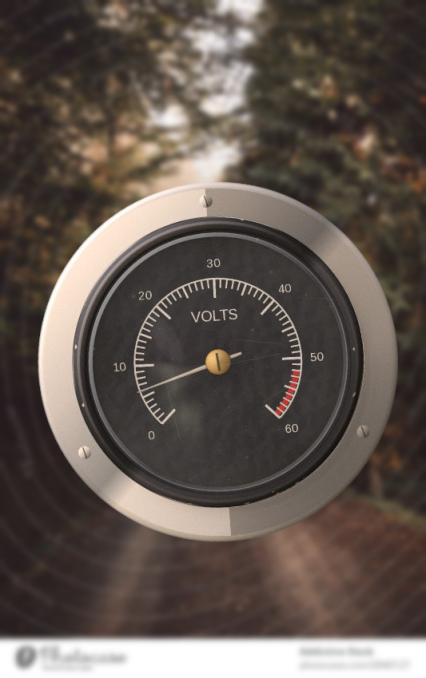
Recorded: 6 V
